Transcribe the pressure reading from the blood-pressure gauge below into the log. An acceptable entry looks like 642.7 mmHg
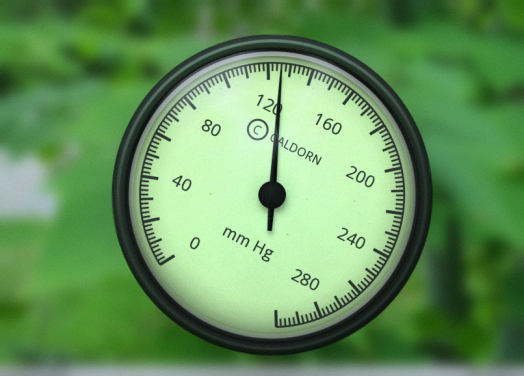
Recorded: 126 mmHg
